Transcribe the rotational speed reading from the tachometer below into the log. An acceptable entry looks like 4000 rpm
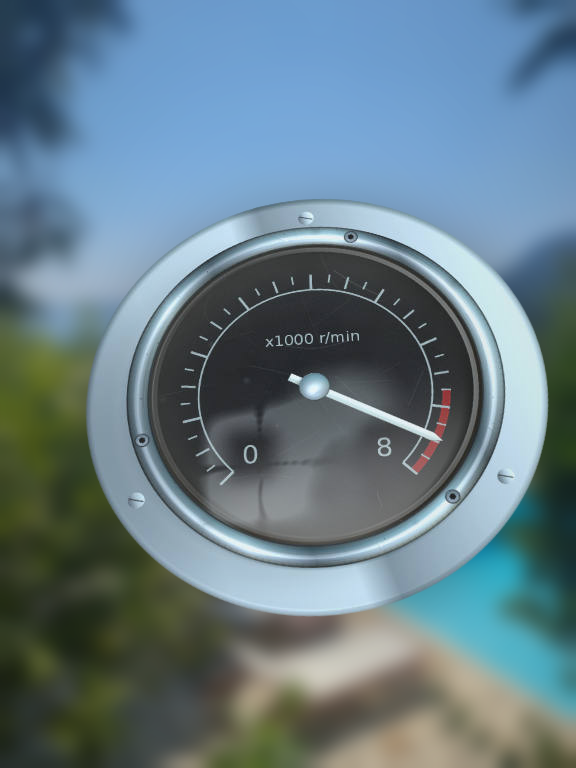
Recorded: 7500 rpm
